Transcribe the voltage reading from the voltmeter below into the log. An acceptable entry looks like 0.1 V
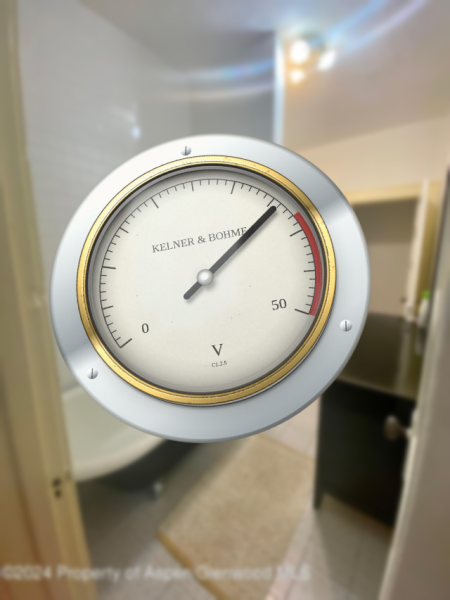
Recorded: 36 V
